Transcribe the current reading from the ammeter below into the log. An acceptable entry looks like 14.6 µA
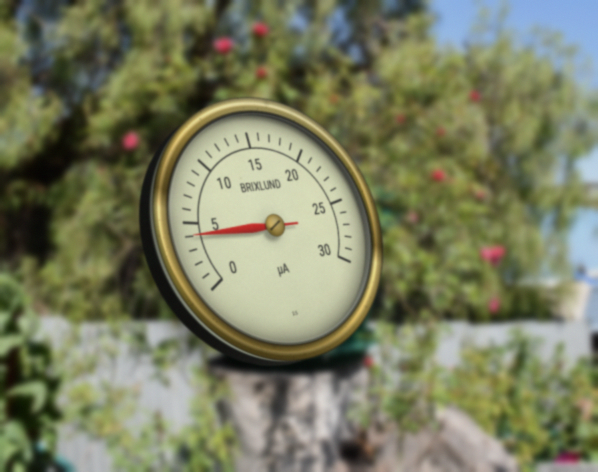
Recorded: 4 µA
